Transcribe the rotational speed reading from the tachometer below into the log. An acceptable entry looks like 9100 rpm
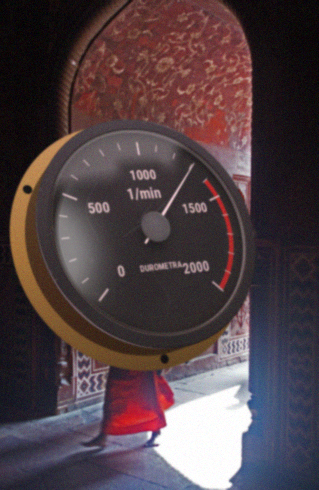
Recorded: 1300 rpm
